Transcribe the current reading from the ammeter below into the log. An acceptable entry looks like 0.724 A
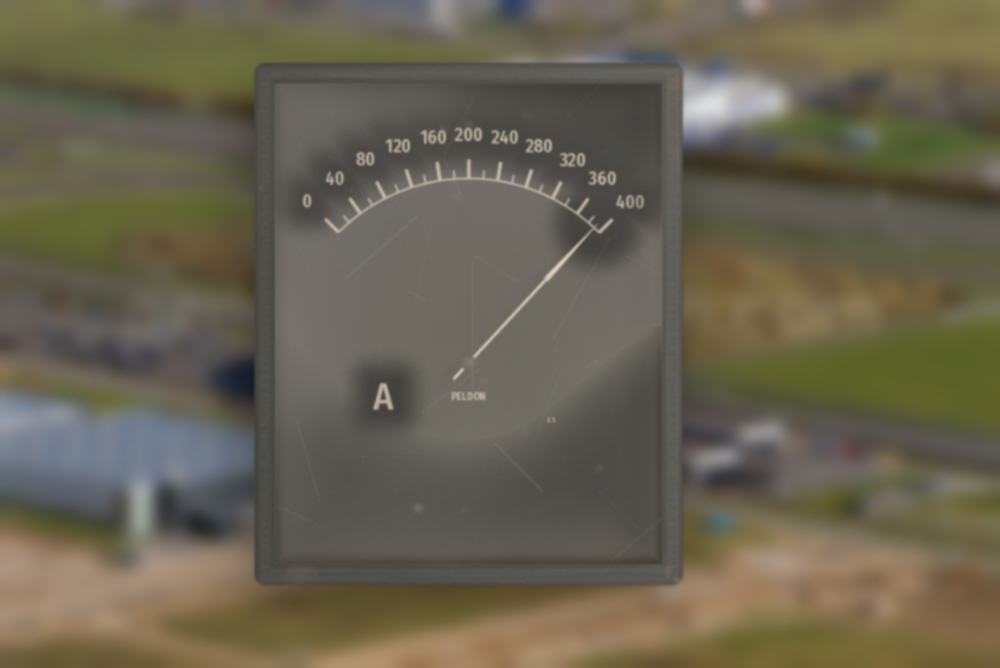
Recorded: 390 A
